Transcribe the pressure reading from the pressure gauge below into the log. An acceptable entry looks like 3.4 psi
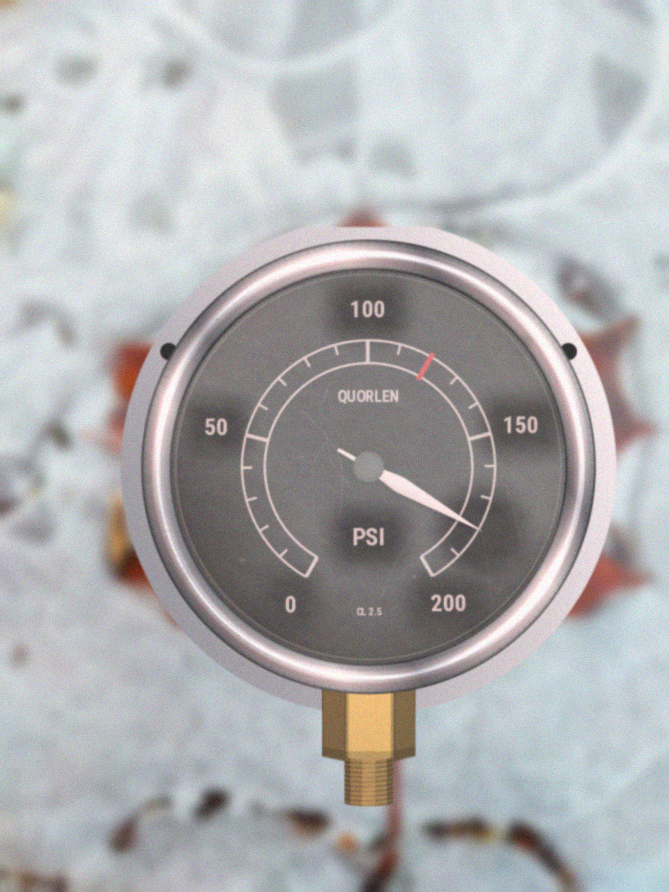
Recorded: 180 psi
